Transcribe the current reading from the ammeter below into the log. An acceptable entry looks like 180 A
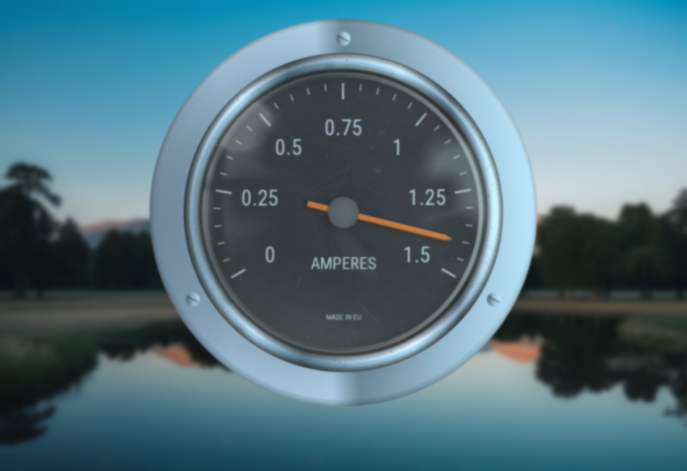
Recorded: 1.4 A
